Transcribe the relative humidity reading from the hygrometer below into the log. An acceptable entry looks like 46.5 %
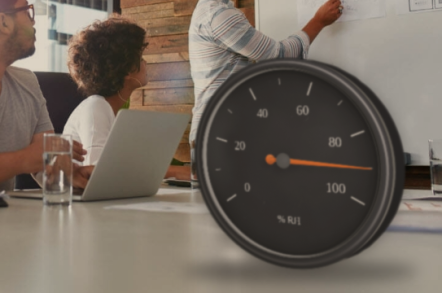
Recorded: 90 %
